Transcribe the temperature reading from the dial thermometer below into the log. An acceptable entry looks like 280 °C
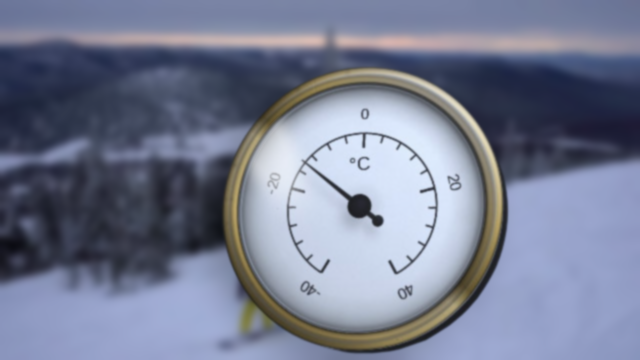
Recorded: -14 °C
